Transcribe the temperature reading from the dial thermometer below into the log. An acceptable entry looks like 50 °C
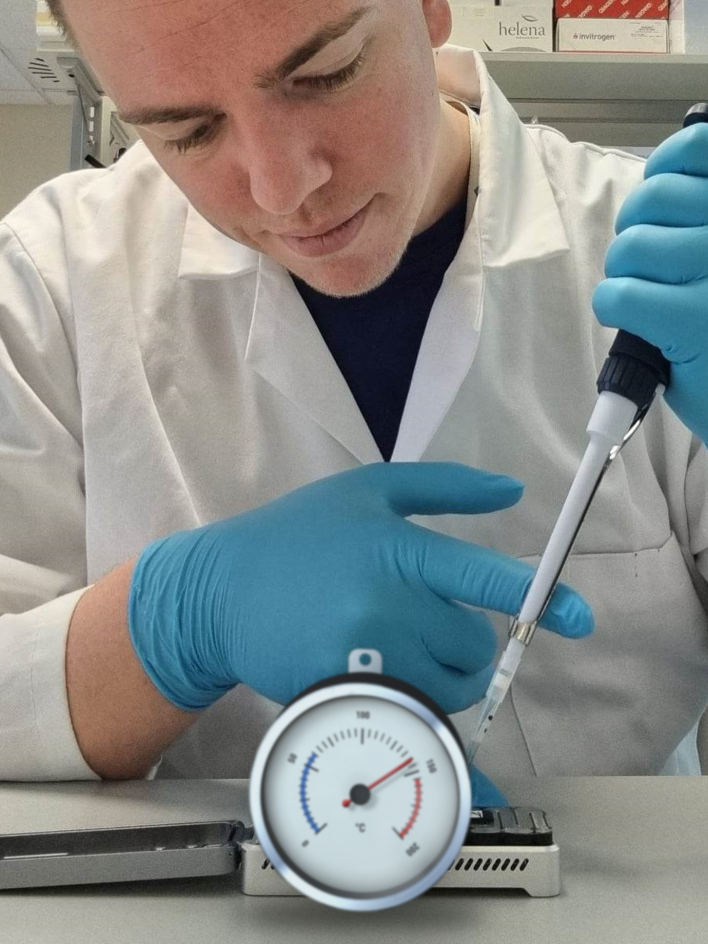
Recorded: 140 °C
